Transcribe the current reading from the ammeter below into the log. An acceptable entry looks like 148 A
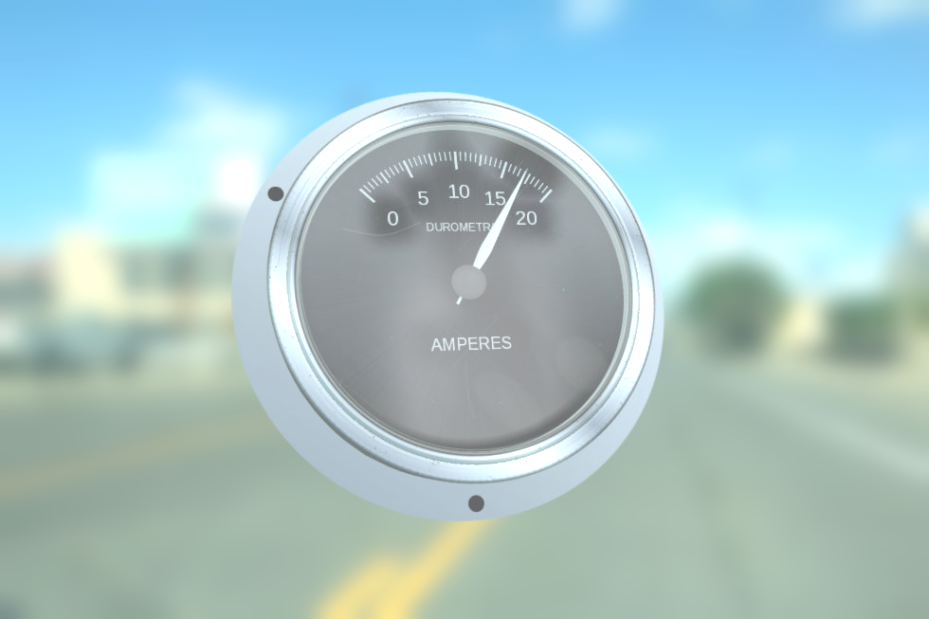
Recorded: 17 A
